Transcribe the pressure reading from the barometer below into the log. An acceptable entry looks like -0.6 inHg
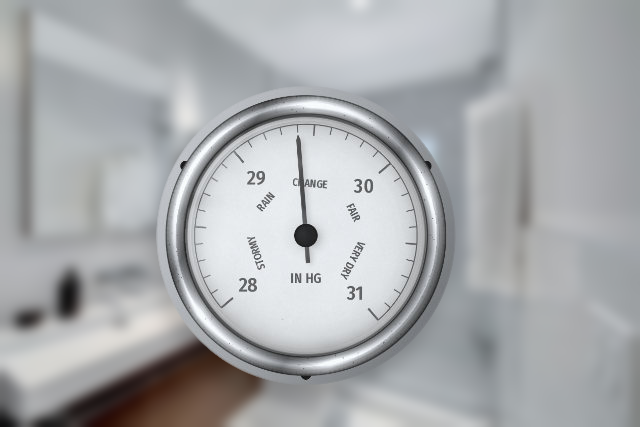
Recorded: 29.4 inHg
